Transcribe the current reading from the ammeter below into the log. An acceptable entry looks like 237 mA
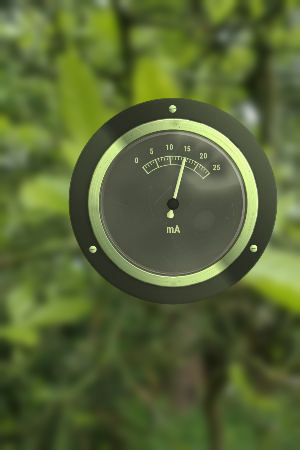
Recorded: 15 mA
